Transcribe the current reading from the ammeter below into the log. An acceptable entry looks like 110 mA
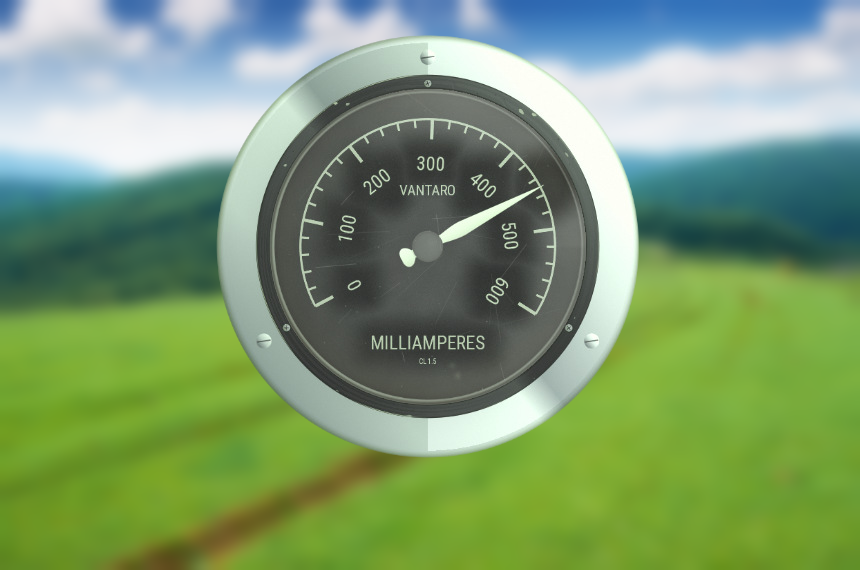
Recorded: 450 mA
